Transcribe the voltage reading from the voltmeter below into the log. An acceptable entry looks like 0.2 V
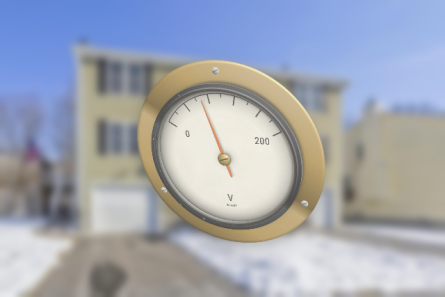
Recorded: 70 V
